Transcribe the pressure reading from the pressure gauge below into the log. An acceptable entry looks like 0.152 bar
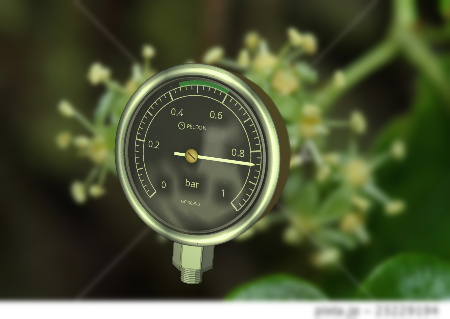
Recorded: 0.84 bar
